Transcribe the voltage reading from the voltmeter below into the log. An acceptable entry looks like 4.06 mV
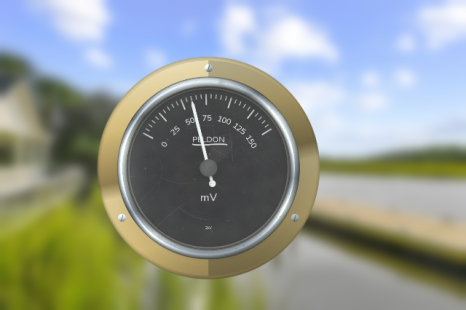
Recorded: 60 mV
